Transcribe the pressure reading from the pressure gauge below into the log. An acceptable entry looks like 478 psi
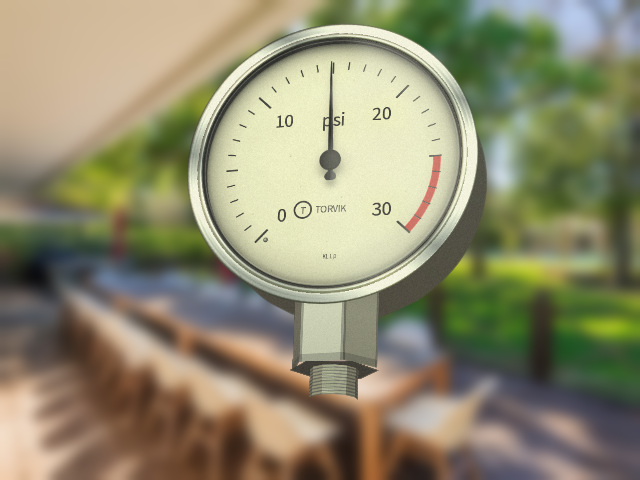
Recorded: 15 psi
